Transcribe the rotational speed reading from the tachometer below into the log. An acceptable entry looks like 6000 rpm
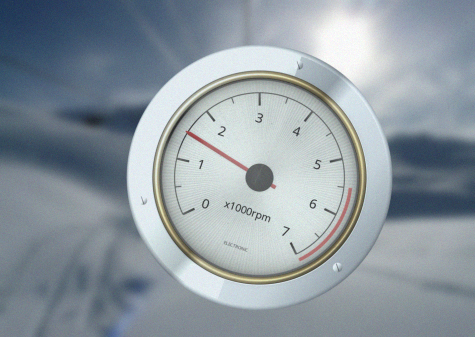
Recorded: 1500 rpm
